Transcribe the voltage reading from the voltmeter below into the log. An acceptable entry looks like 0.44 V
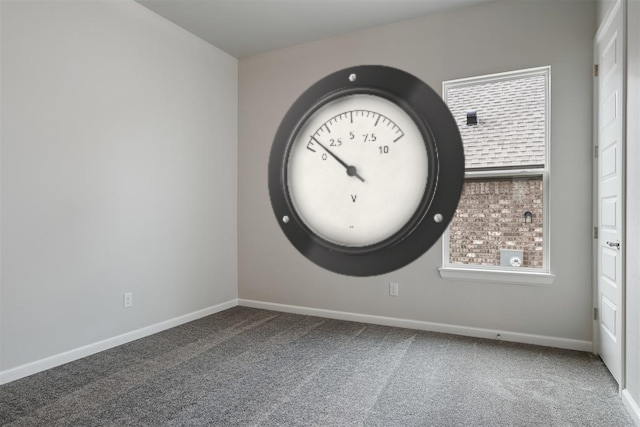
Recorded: 1 V
